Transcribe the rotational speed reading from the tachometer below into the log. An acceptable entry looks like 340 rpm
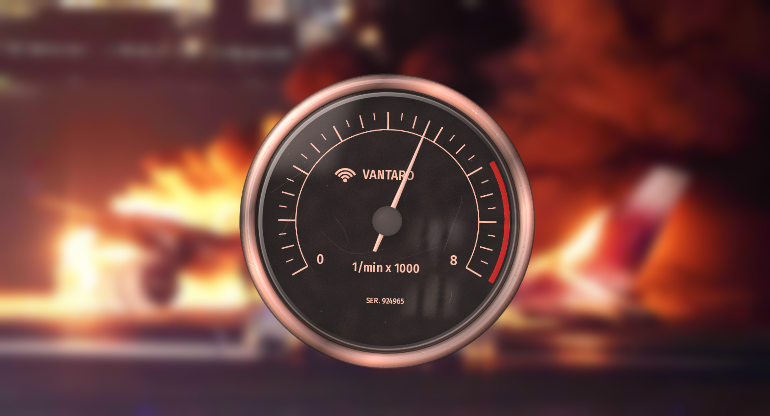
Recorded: 4750 rpm
